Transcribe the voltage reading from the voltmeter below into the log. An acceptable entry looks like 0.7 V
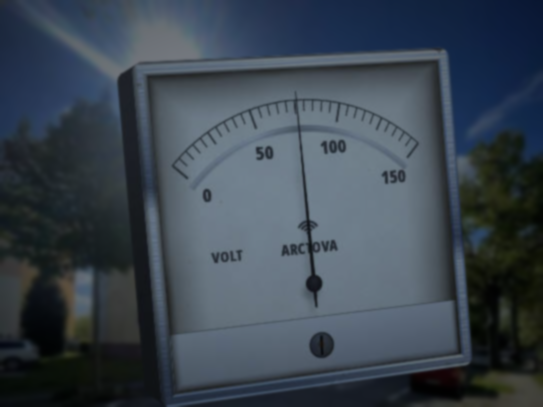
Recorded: 75 V
